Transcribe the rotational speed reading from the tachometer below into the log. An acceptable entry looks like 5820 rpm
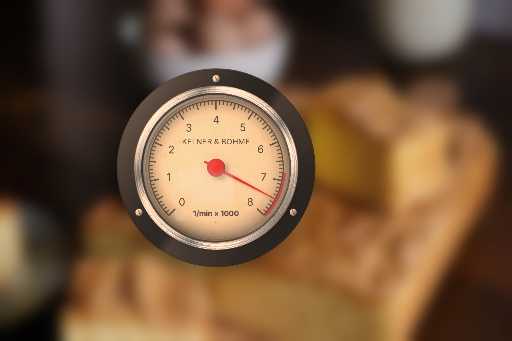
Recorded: 7500 rpm
